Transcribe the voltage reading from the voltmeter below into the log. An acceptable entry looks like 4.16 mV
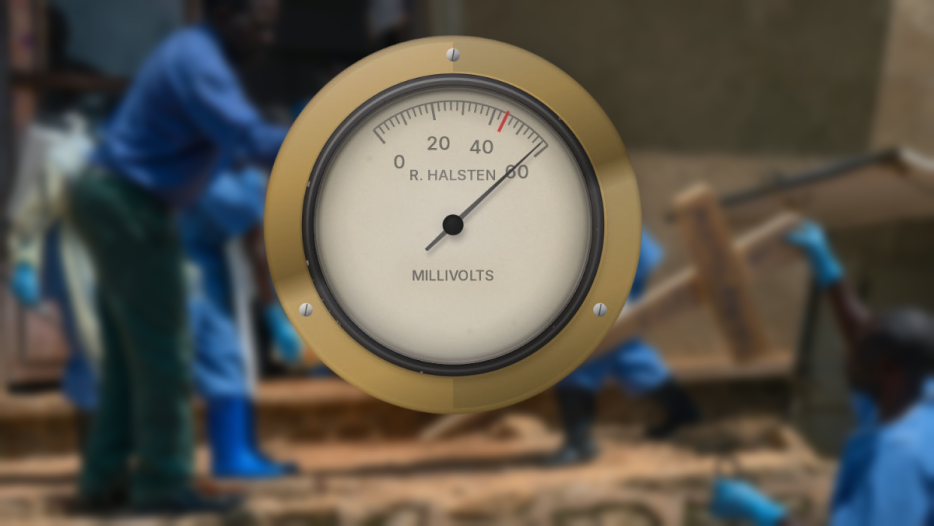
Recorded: 58 mV
